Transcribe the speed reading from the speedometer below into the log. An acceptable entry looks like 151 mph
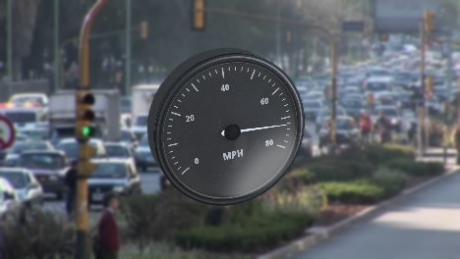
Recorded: 72 mph
